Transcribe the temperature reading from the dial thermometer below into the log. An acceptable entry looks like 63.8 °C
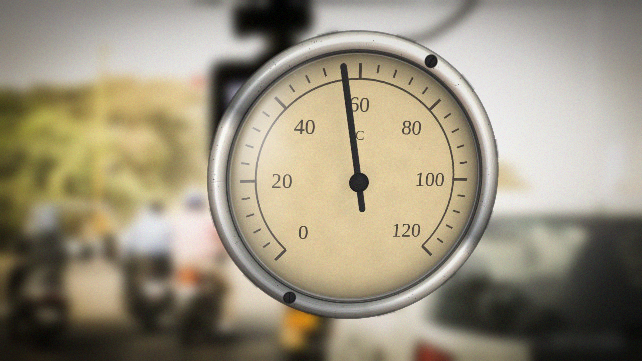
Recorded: 56 °C
